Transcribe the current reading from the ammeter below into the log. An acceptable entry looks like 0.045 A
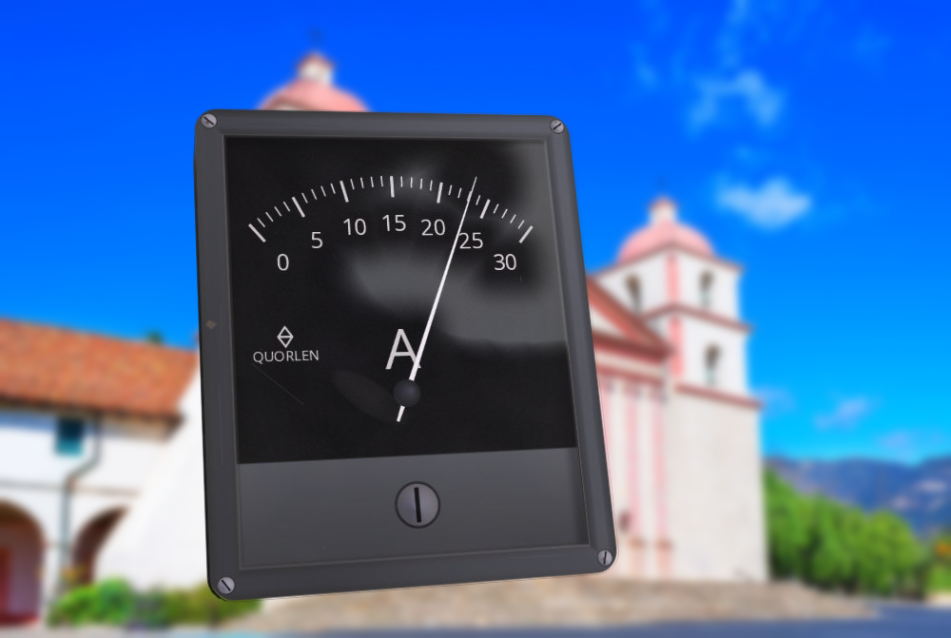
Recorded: 23 A
